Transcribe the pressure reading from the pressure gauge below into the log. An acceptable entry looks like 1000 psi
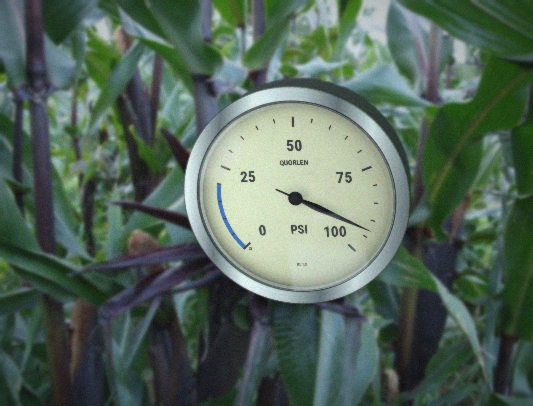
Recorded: 92.5 psi
